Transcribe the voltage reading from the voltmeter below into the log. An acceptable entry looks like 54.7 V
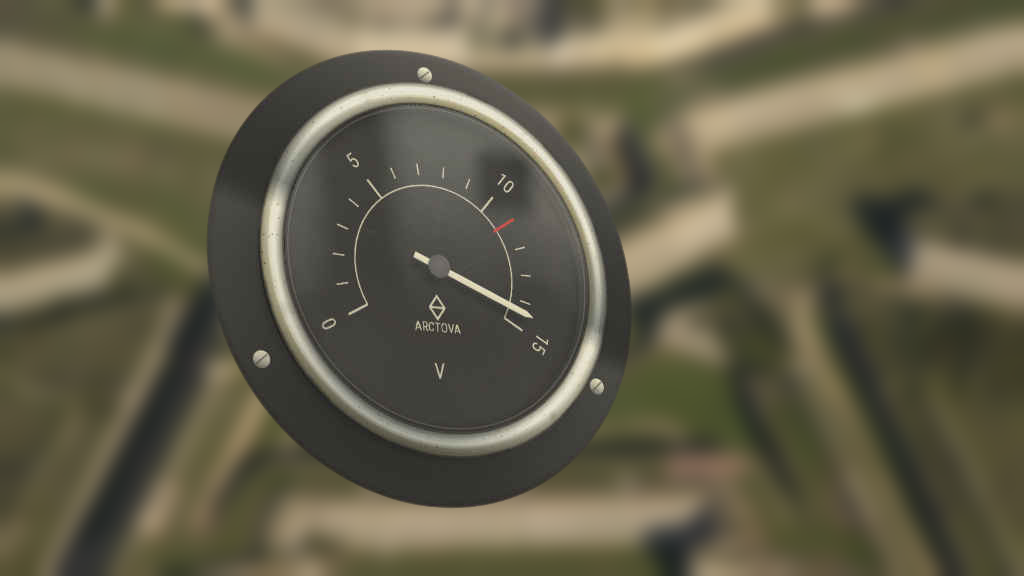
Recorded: 14.5 V
